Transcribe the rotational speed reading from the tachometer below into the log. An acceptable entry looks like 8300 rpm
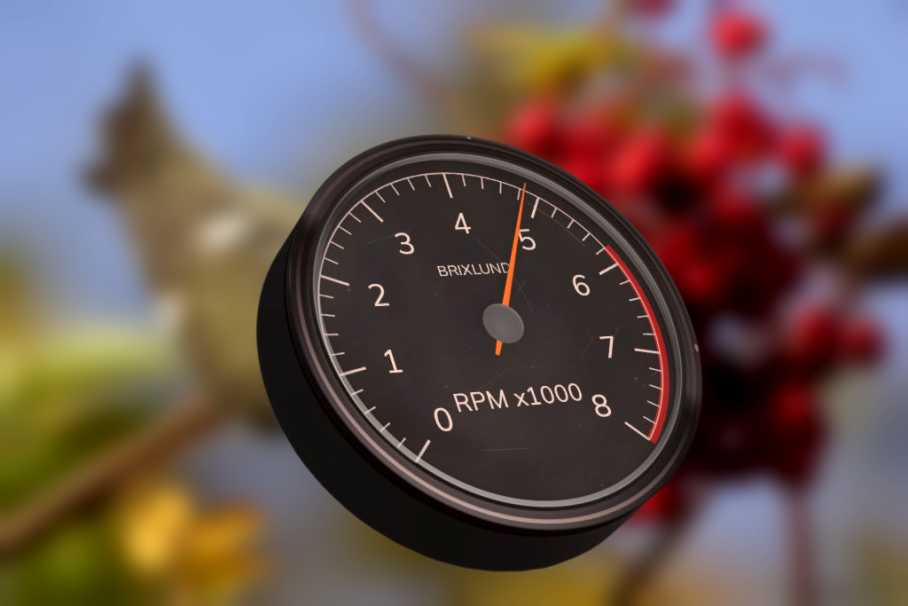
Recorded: 4800 rpm
